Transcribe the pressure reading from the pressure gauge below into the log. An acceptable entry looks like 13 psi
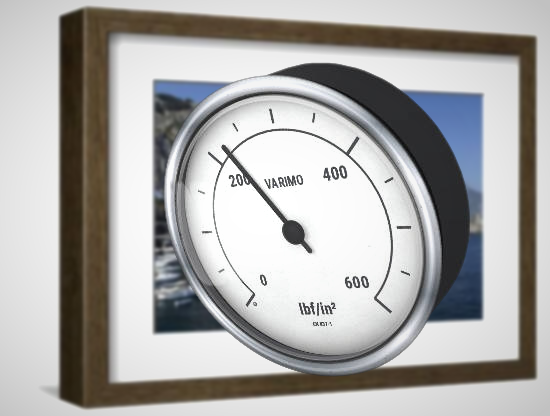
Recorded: 225 psi
